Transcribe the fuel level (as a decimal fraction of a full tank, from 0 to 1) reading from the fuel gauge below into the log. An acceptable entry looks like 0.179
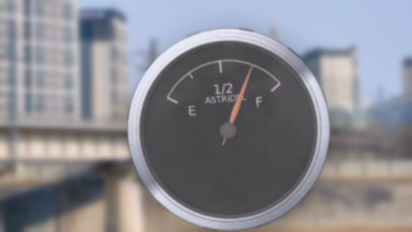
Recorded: 0.75
